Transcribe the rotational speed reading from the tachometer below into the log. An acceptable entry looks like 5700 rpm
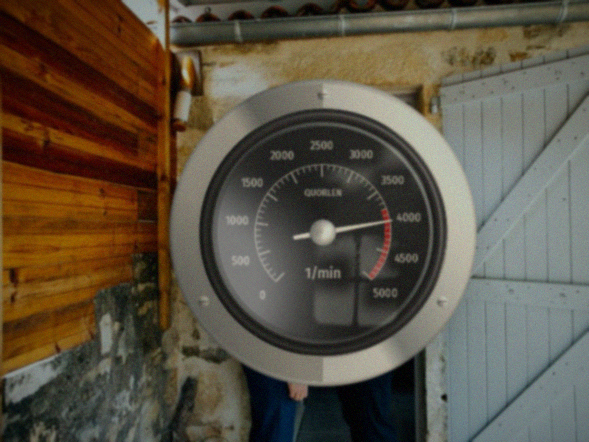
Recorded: 4000 rpm
